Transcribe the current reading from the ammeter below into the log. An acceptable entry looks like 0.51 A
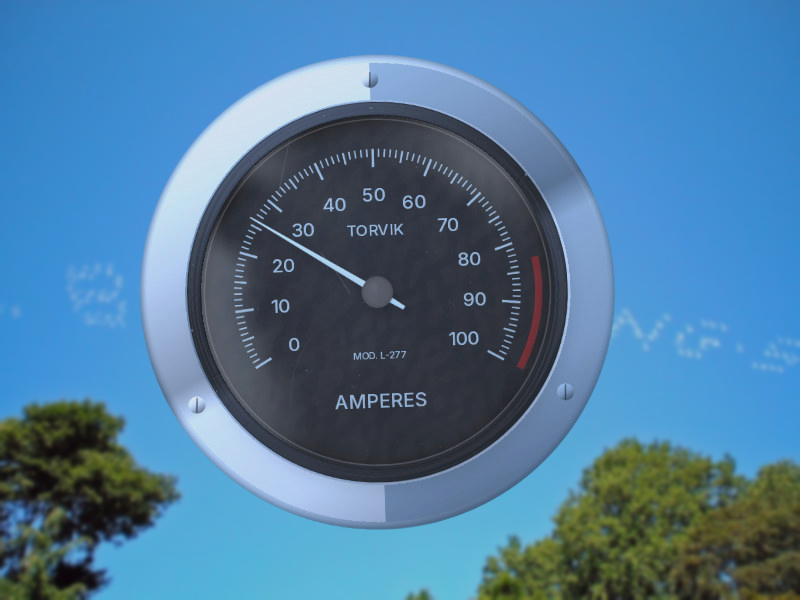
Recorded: 26 A
